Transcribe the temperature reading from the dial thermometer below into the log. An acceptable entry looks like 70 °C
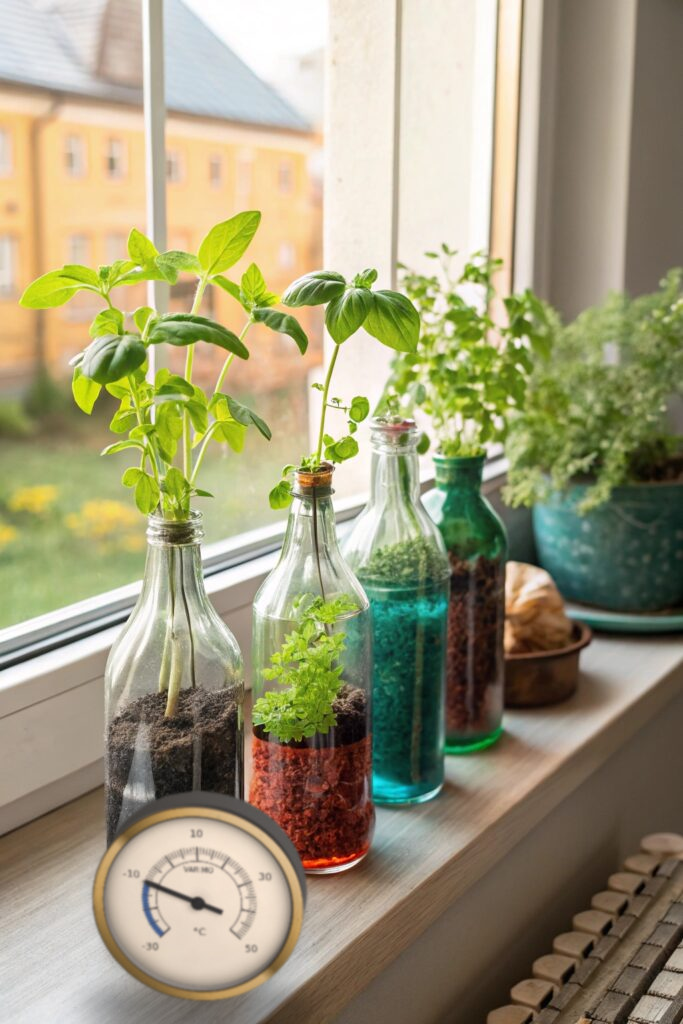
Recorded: -10 °C
